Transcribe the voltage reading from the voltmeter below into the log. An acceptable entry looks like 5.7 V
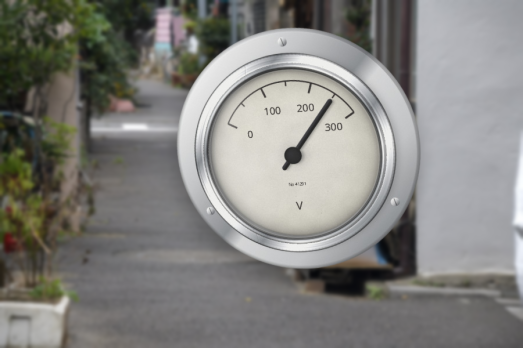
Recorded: 250 V
